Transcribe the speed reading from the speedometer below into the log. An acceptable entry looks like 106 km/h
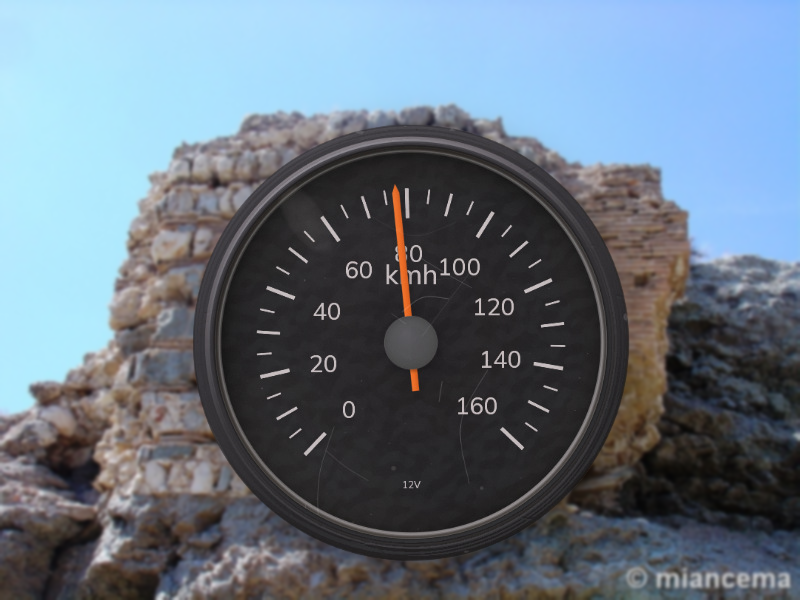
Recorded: 77.5 km/h
